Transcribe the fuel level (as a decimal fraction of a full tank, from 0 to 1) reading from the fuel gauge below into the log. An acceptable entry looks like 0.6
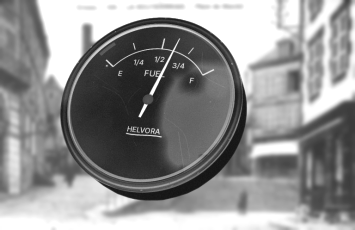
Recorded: 0.625
